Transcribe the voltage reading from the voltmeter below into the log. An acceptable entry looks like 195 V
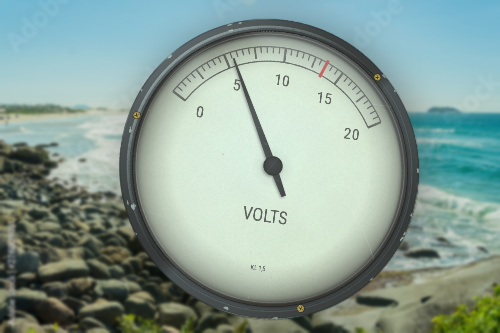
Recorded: 5.5 V
